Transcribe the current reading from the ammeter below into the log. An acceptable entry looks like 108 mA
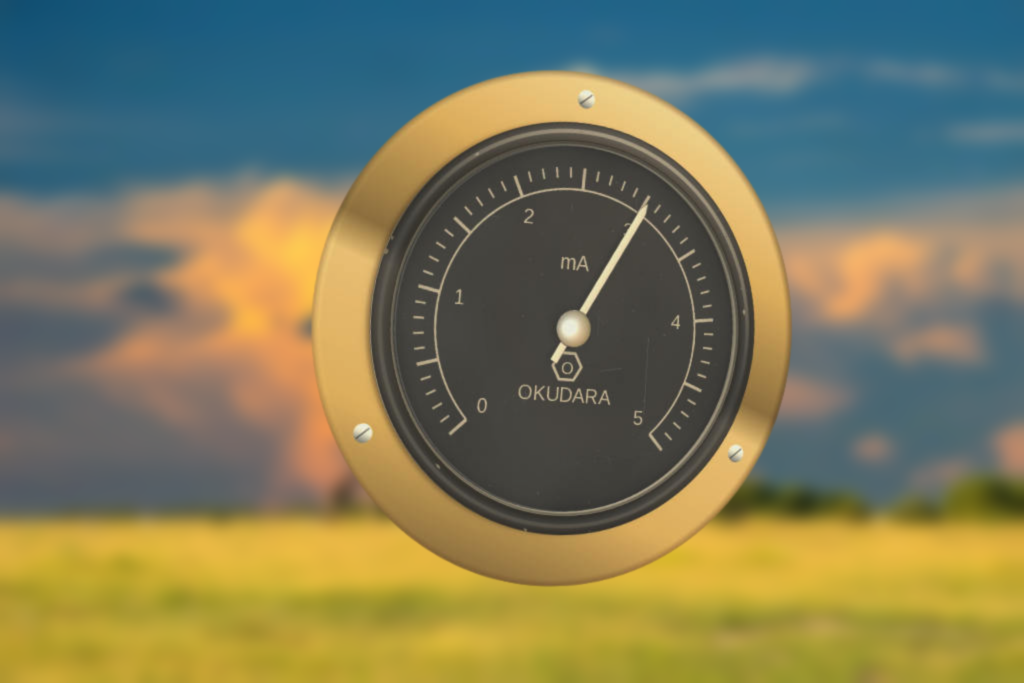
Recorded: 3 mA
